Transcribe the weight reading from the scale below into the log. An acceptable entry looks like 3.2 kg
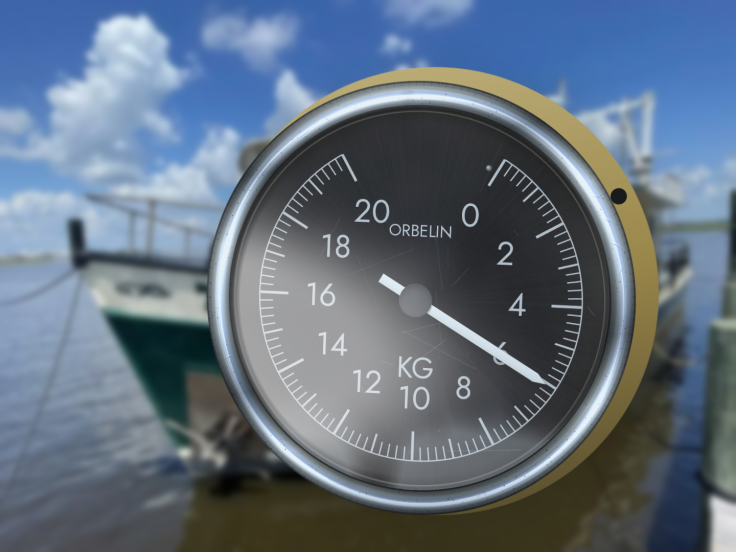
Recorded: 6 kg
